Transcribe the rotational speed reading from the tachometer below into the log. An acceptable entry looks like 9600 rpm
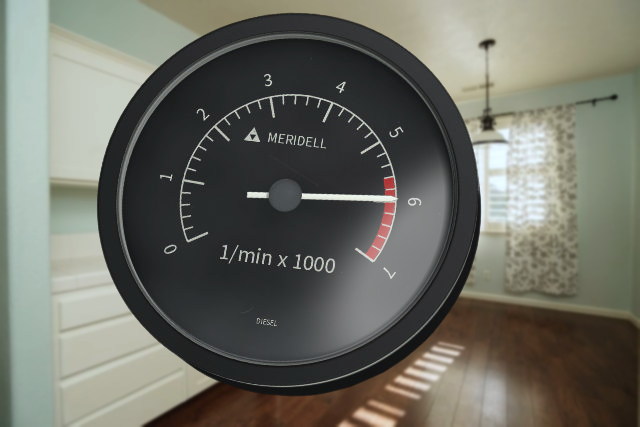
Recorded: 6000 rpm
